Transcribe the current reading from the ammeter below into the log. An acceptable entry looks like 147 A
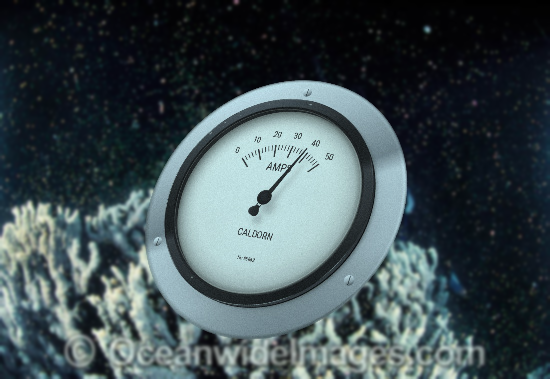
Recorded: 40 A
